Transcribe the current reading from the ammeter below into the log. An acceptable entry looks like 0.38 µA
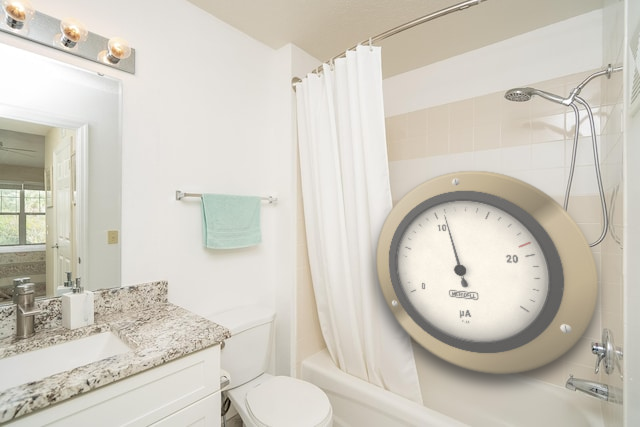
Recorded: 11 µA
